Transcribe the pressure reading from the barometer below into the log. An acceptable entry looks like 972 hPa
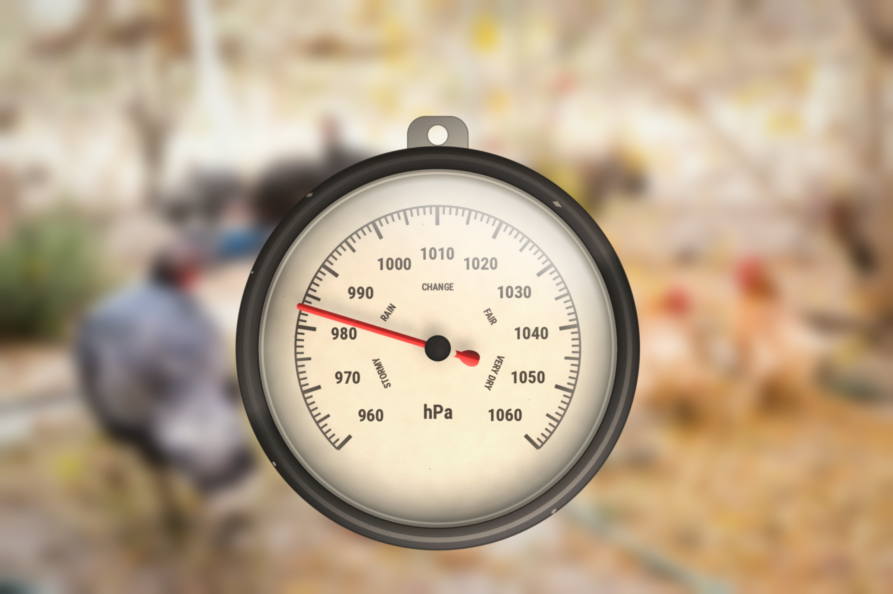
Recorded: 983 hPa
